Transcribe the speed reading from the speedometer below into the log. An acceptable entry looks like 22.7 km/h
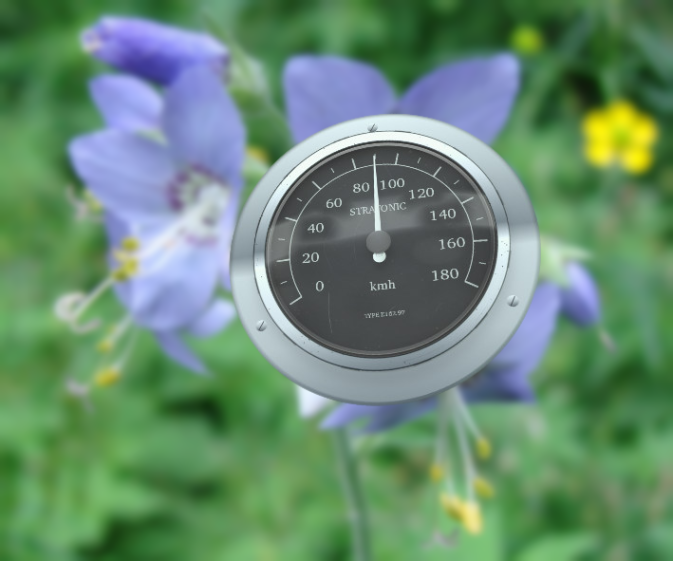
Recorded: 90 km/h
